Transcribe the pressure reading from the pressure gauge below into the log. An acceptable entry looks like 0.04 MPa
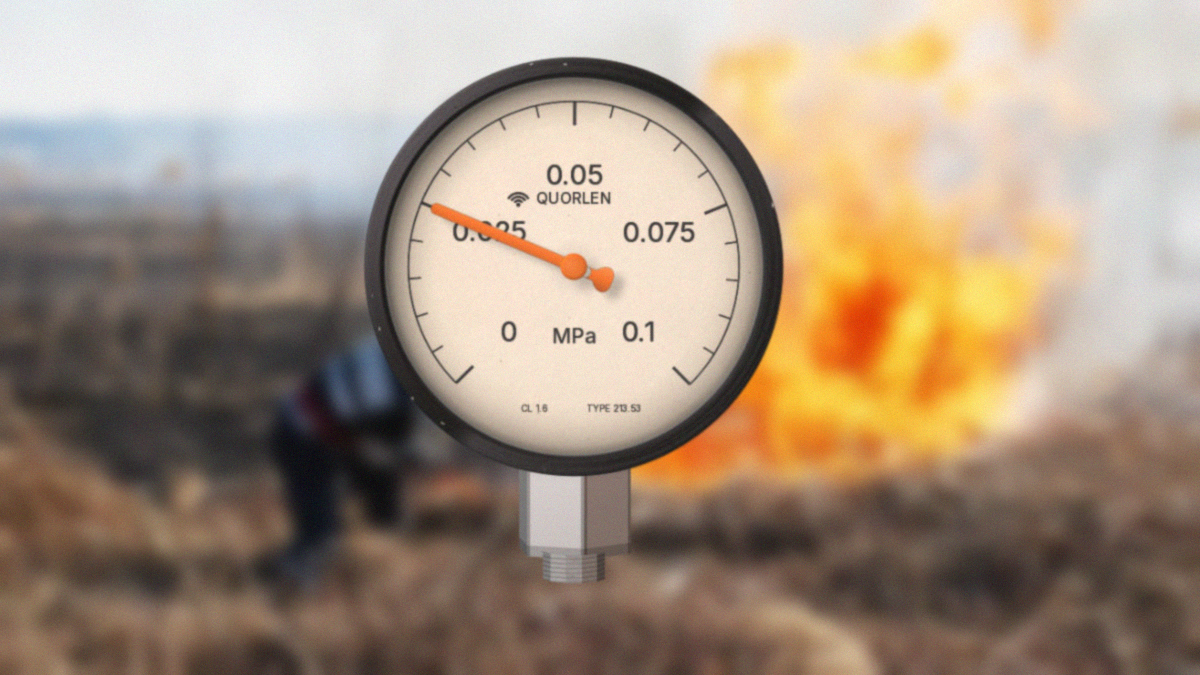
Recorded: 0.025 MPa
